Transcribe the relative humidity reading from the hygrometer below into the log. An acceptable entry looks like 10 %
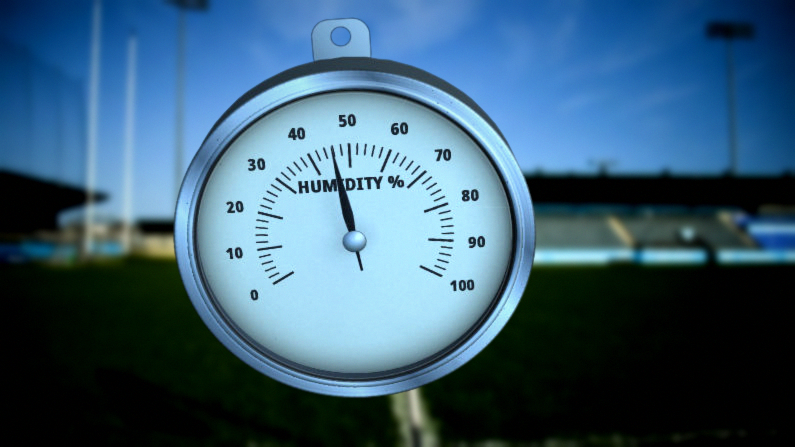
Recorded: 46 %
